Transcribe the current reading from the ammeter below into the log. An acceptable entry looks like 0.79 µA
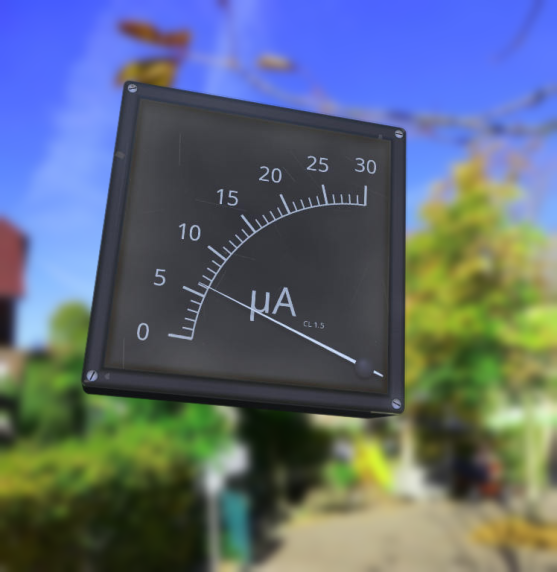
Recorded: 6 µA
